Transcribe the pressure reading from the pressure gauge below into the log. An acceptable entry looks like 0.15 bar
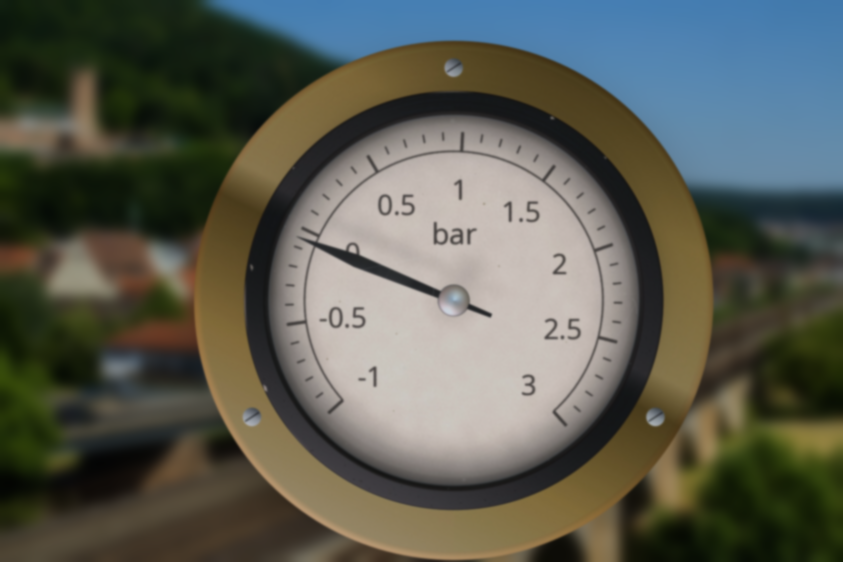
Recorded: -0.05 bar
